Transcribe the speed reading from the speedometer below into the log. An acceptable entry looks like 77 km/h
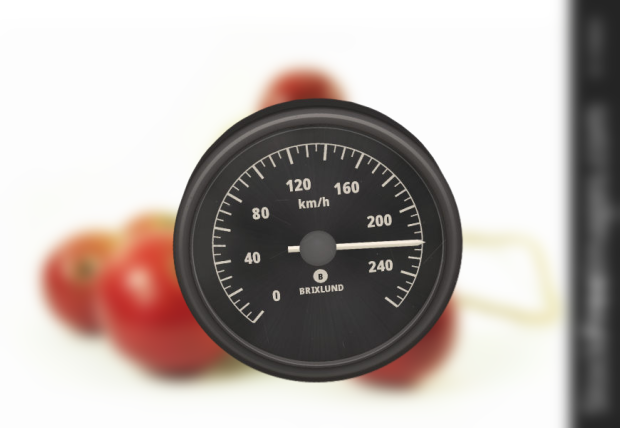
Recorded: 220 km/h
